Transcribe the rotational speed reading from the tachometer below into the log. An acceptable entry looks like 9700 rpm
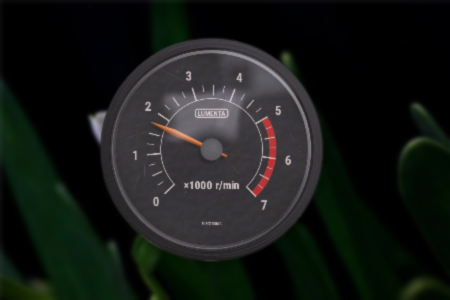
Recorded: 1750 rpm
